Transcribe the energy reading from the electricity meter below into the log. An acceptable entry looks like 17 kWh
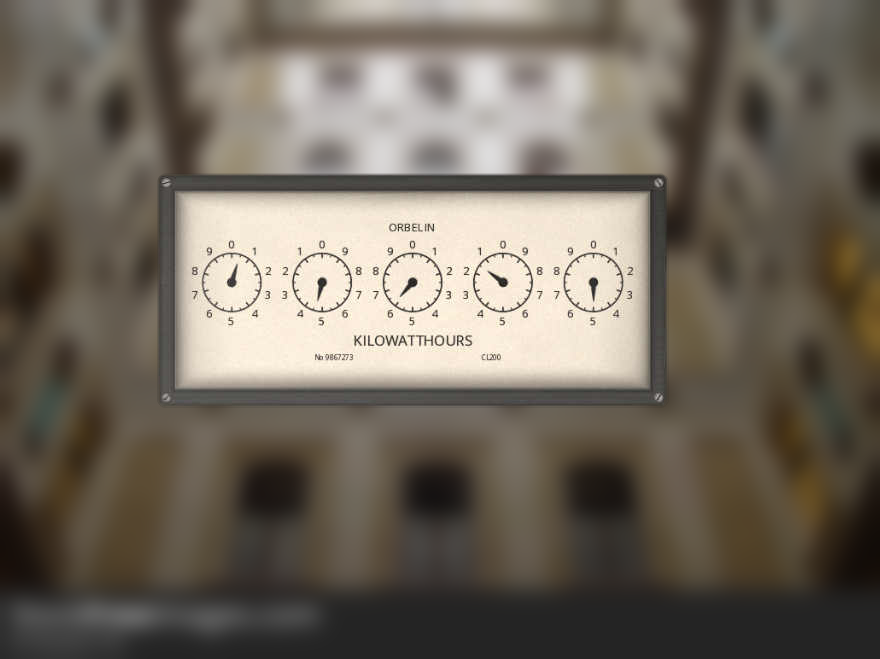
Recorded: 4615 kWh
